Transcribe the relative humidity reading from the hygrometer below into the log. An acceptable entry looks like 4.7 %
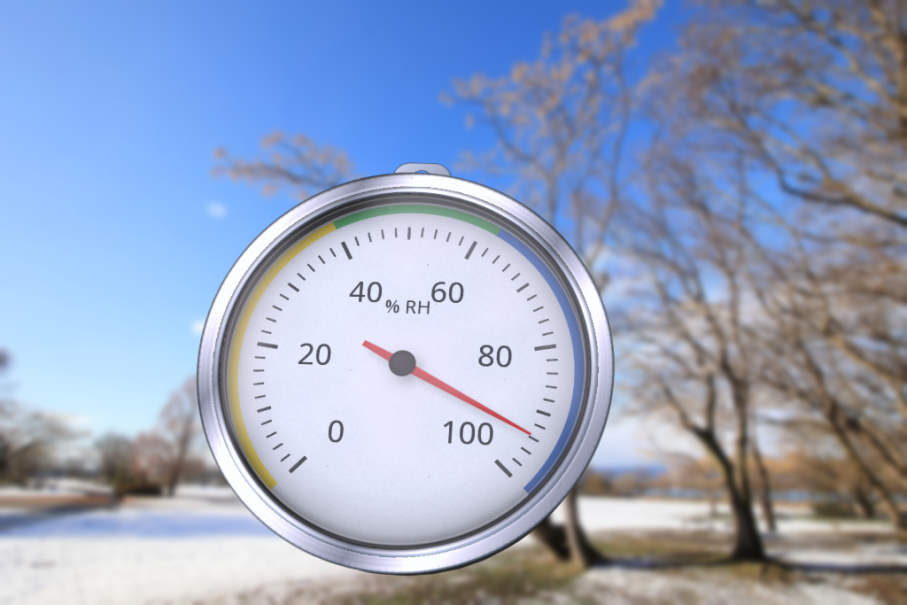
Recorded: 94 %
